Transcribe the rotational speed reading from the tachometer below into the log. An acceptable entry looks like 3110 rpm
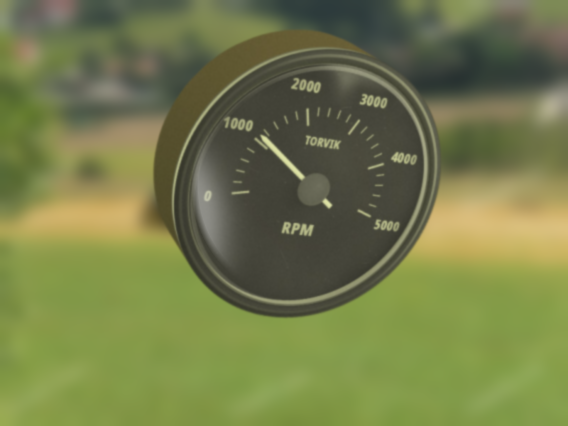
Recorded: 1100 rpm
